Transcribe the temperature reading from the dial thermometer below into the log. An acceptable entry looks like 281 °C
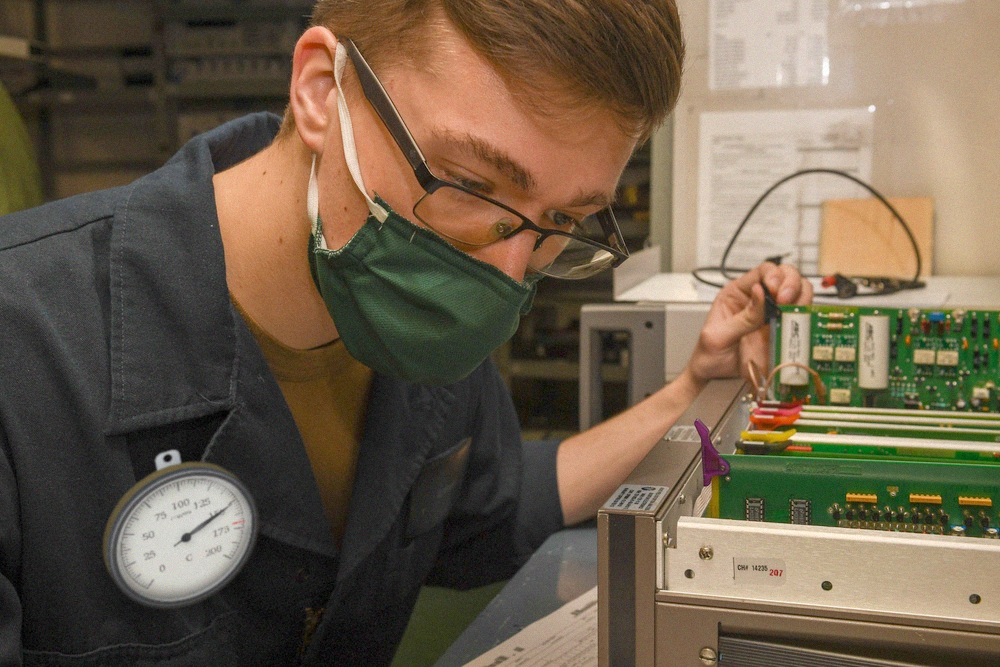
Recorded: 150 °C
